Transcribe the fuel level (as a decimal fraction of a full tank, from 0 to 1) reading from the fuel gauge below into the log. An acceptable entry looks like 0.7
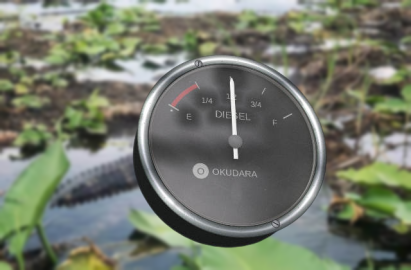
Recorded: 0.5
